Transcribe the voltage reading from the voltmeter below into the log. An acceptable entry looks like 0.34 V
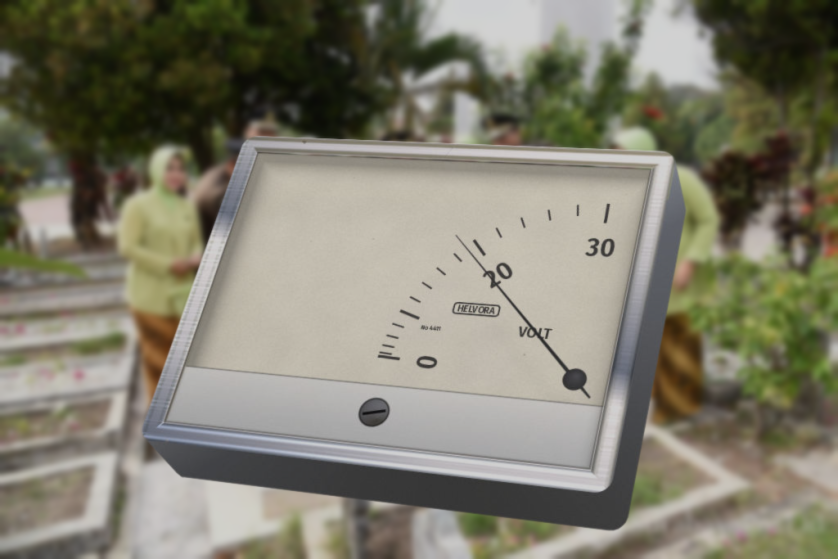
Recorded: 19 V
